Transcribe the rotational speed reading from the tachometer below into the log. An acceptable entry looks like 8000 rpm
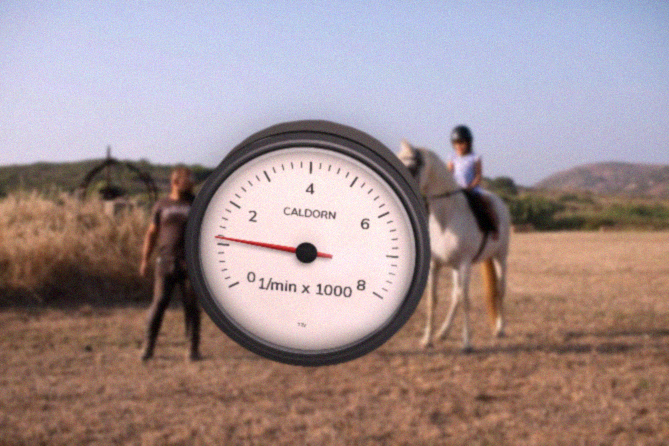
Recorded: 1200 rpm
